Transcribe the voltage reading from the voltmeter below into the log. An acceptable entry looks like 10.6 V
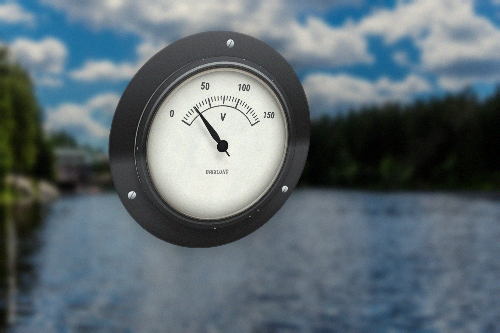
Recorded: 25 V
